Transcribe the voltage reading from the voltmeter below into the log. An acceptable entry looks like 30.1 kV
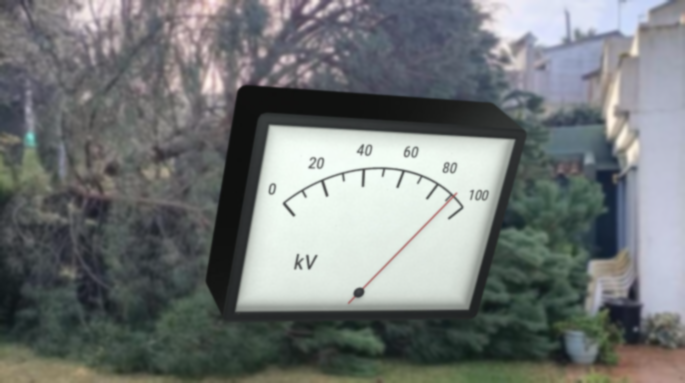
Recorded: 90 kV
